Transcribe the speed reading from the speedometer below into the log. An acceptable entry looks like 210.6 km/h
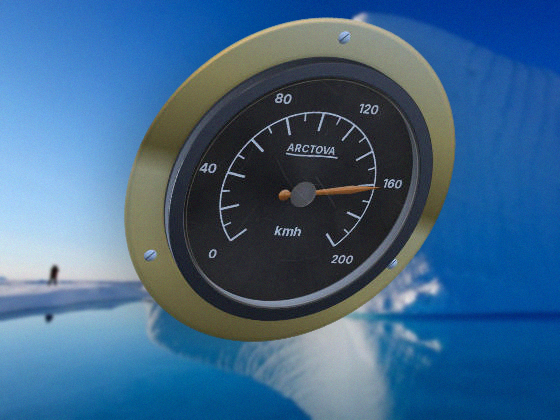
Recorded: 160 km/h
